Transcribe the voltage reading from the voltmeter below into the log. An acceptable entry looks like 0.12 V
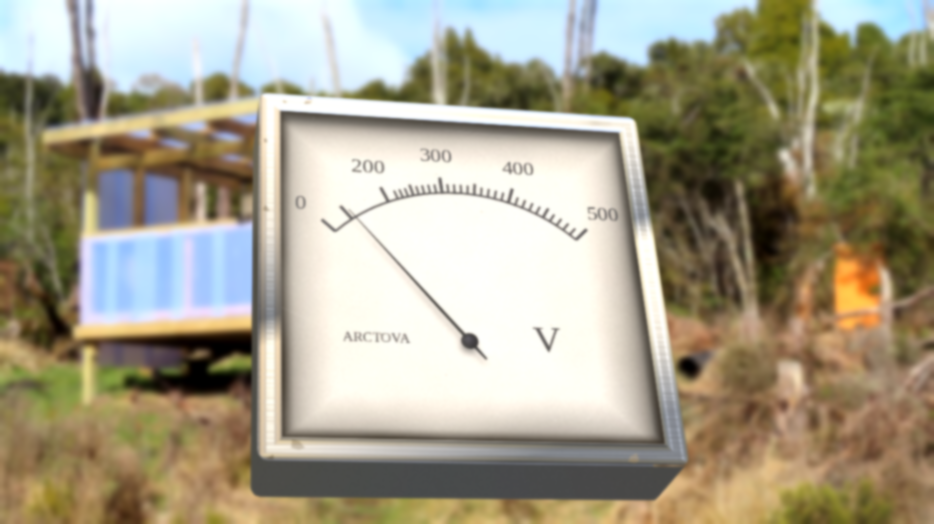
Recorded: 100 V
